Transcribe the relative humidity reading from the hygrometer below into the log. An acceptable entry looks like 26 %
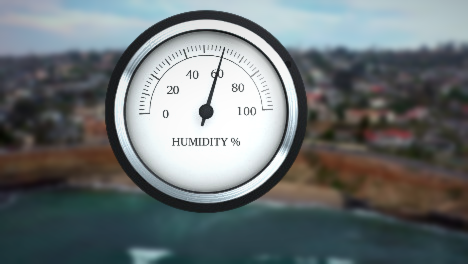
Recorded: 60 %
